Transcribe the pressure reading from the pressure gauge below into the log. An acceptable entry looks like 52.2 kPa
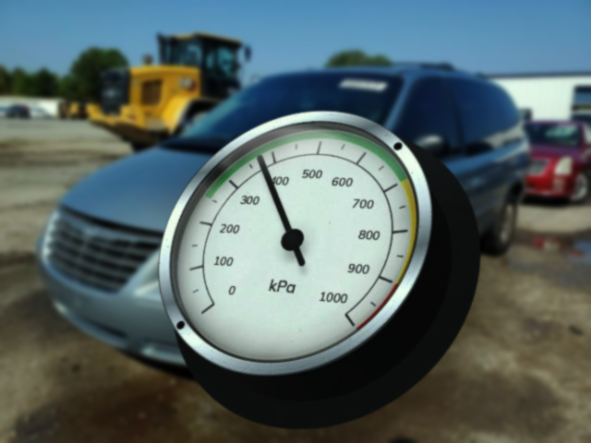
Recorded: 375 kPa
